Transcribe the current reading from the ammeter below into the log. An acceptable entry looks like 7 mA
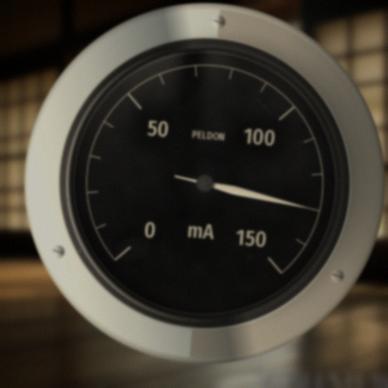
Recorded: 130 mA
